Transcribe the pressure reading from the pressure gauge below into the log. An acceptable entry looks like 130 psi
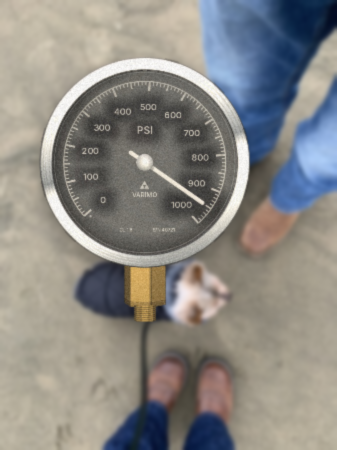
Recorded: 950 psi
